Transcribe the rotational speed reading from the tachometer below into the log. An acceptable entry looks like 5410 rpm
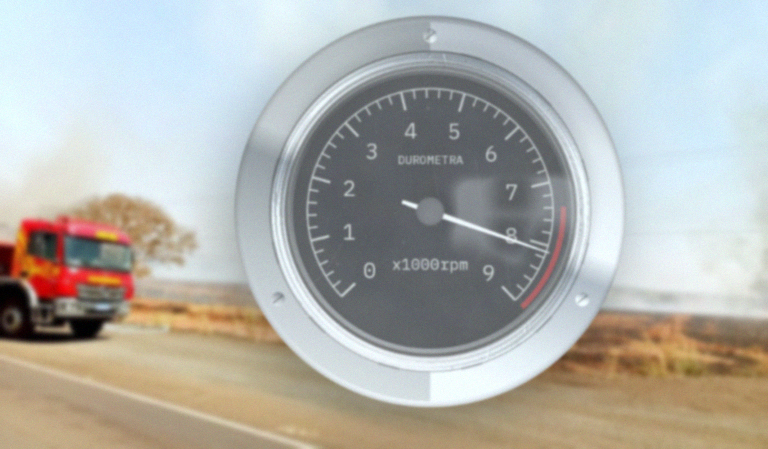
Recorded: 8100 rpm
